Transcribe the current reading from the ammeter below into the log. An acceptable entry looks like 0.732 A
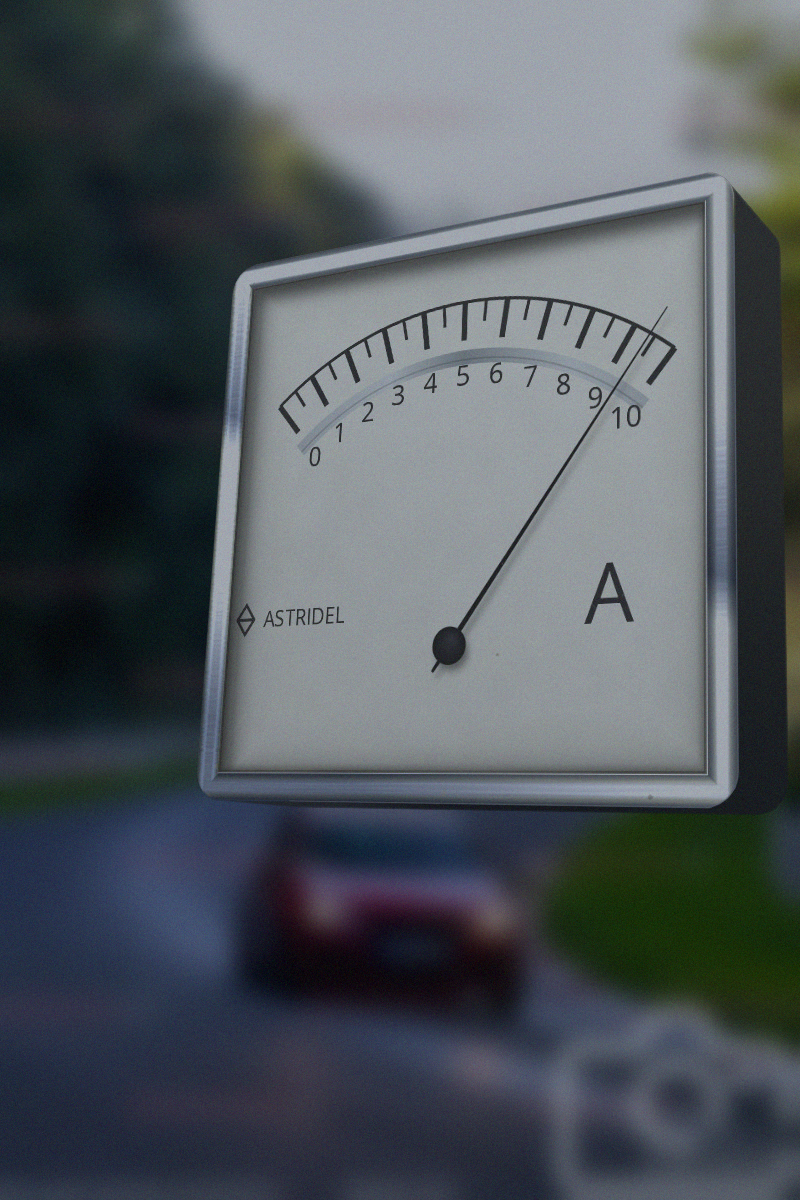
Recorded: 9.5 A
